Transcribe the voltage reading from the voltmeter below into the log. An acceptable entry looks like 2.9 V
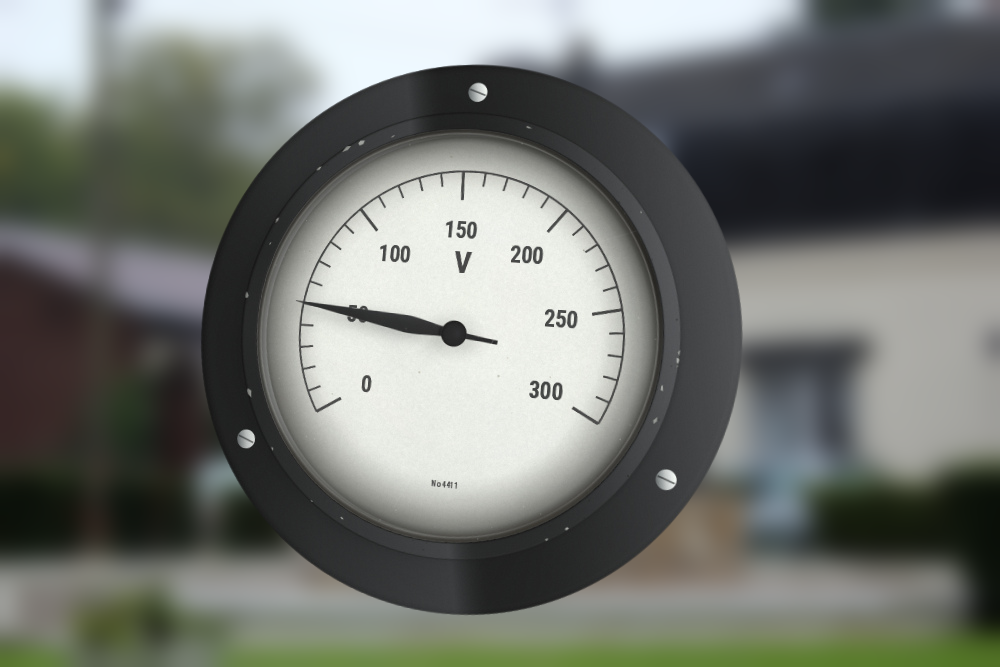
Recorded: 50 V
